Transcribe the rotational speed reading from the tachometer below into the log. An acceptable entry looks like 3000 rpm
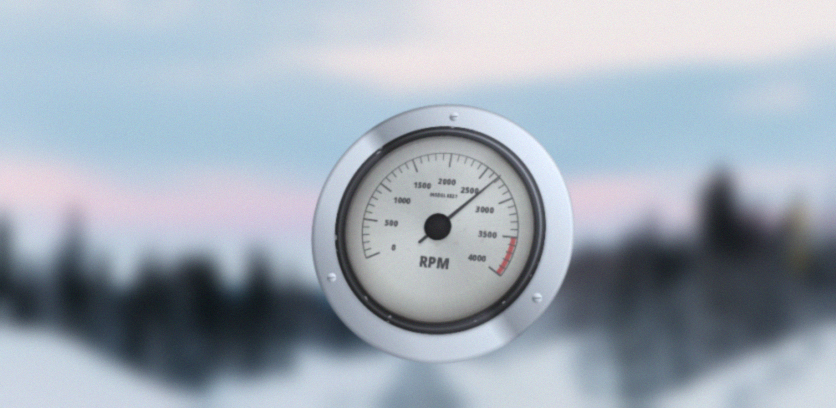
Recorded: 2700 rpm
